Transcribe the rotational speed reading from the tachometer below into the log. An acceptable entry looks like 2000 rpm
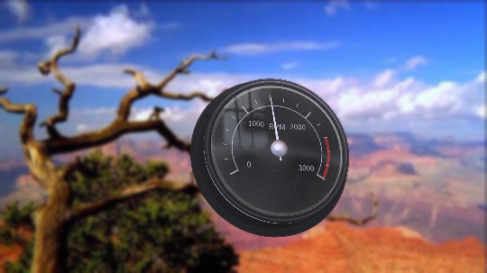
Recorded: 1400 rpm
